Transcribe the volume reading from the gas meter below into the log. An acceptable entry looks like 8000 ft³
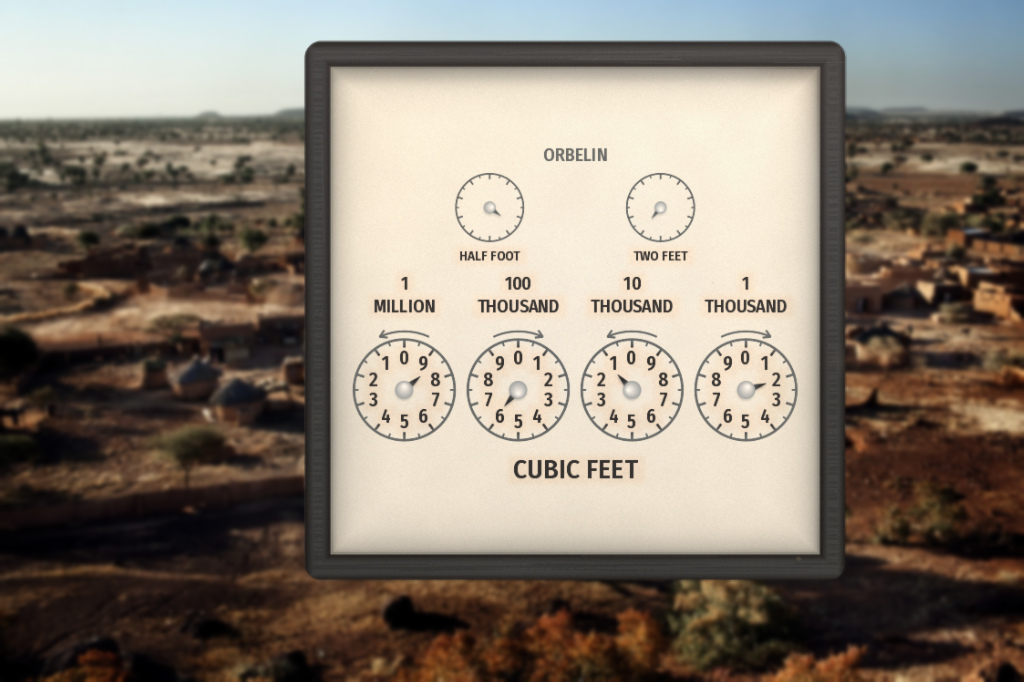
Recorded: 861200 ft³
